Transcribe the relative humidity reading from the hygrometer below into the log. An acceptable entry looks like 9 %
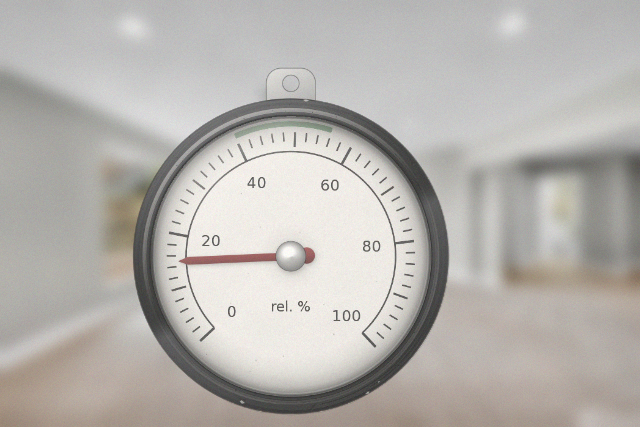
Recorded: 15 %
